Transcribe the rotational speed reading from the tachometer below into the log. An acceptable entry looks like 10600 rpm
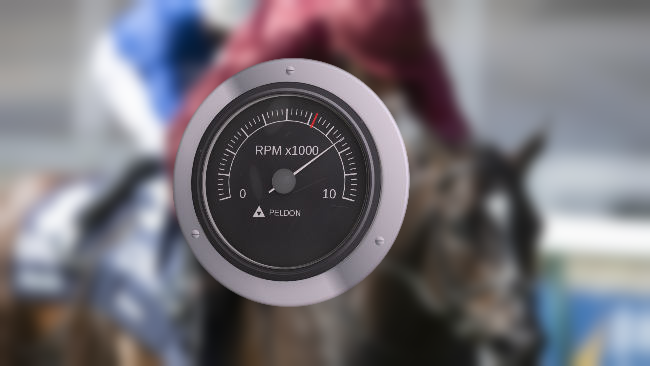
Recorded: 7600 rpm
